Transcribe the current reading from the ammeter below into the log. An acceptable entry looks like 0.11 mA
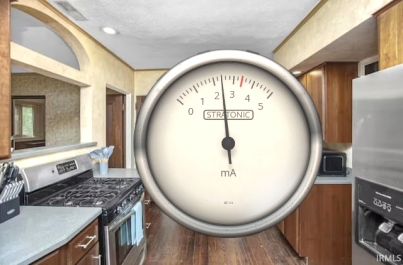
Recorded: 2.4 mA
